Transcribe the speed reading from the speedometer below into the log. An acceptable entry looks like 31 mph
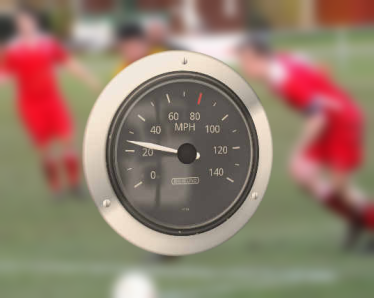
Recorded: 25 mph
